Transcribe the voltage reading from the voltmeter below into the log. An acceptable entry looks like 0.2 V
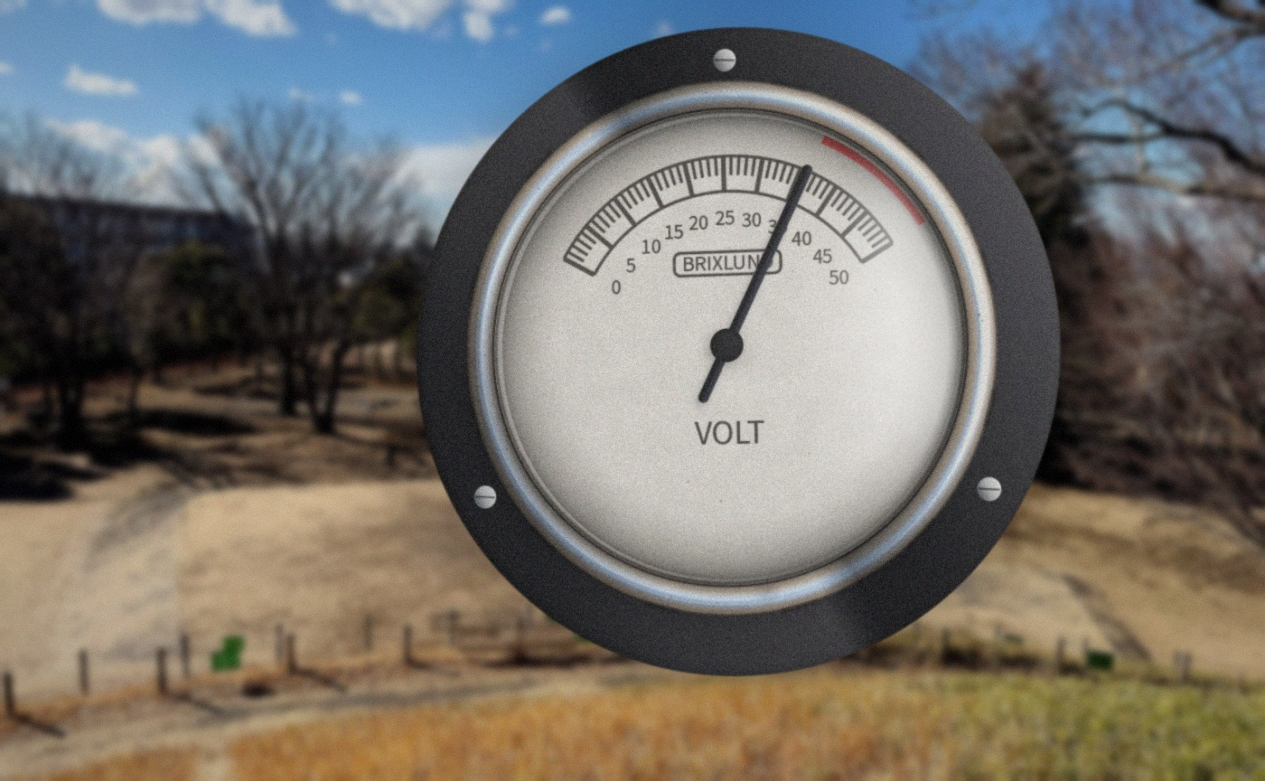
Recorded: 36 V
